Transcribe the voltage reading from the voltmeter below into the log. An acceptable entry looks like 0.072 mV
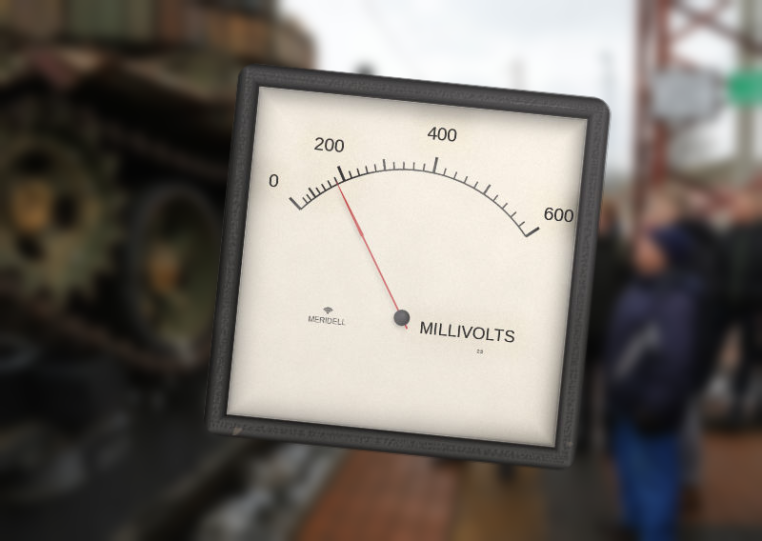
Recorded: 180 mV
